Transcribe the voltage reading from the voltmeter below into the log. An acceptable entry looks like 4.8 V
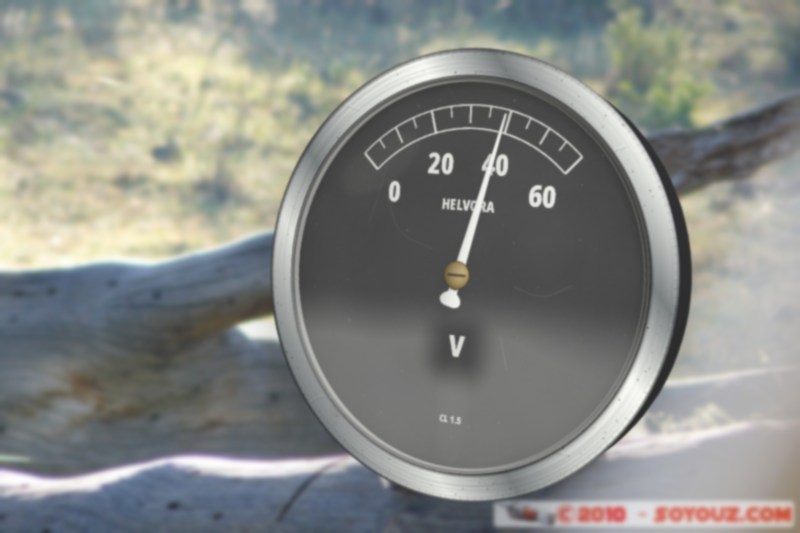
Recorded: 40 V
